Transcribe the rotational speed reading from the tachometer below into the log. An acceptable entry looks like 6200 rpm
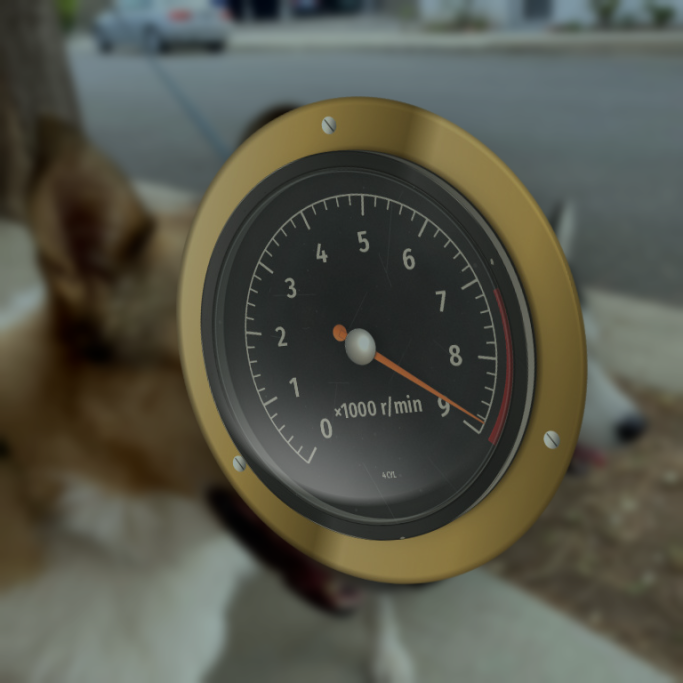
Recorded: 8800 rpm
